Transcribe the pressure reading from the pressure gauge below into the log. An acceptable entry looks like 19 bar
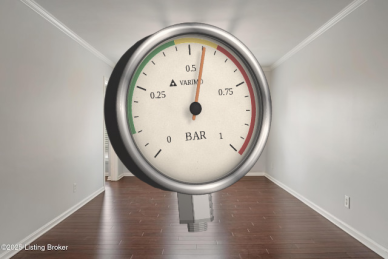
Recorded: 0.55 bar
